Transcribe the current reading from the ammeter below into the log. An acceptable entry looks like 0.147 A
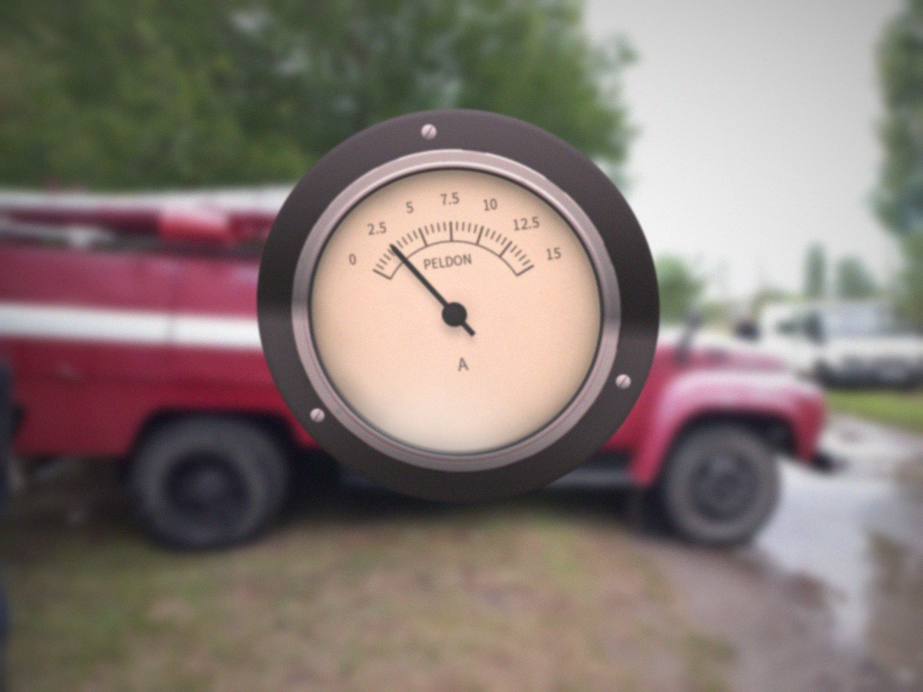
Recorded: 2.5 A
